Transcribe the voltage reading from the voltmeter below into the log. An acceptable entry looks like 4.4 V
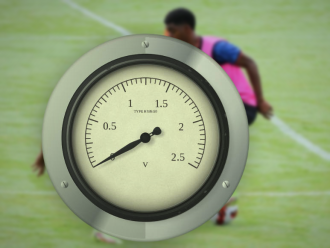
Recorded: 0 V
